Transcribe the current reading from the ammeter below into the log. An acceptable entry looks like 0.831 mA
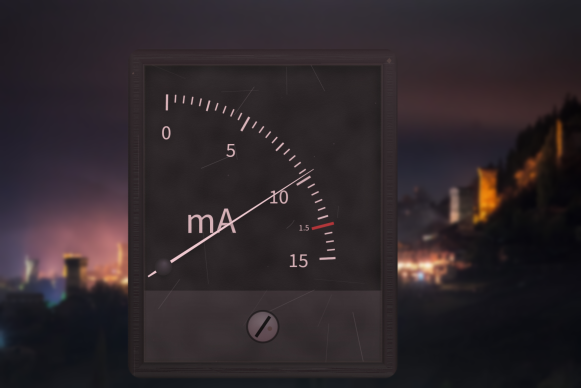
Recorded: 9.75 mA
